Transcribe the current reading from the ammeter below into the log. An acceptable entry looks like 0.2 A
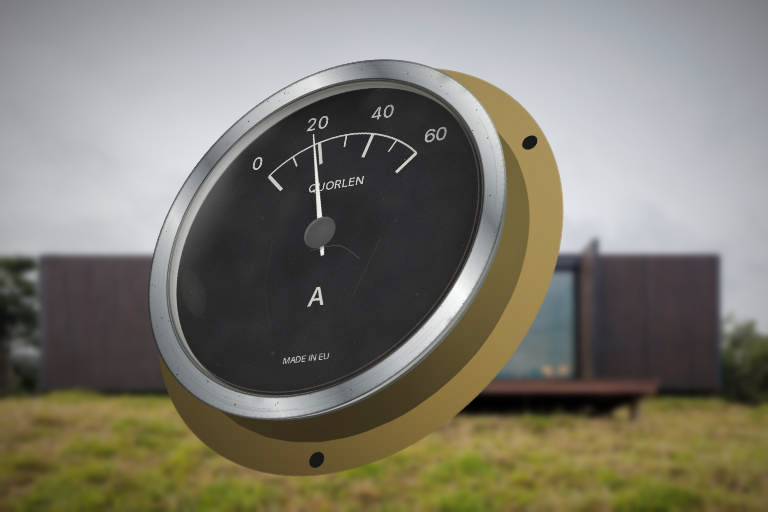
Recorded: 20 A
